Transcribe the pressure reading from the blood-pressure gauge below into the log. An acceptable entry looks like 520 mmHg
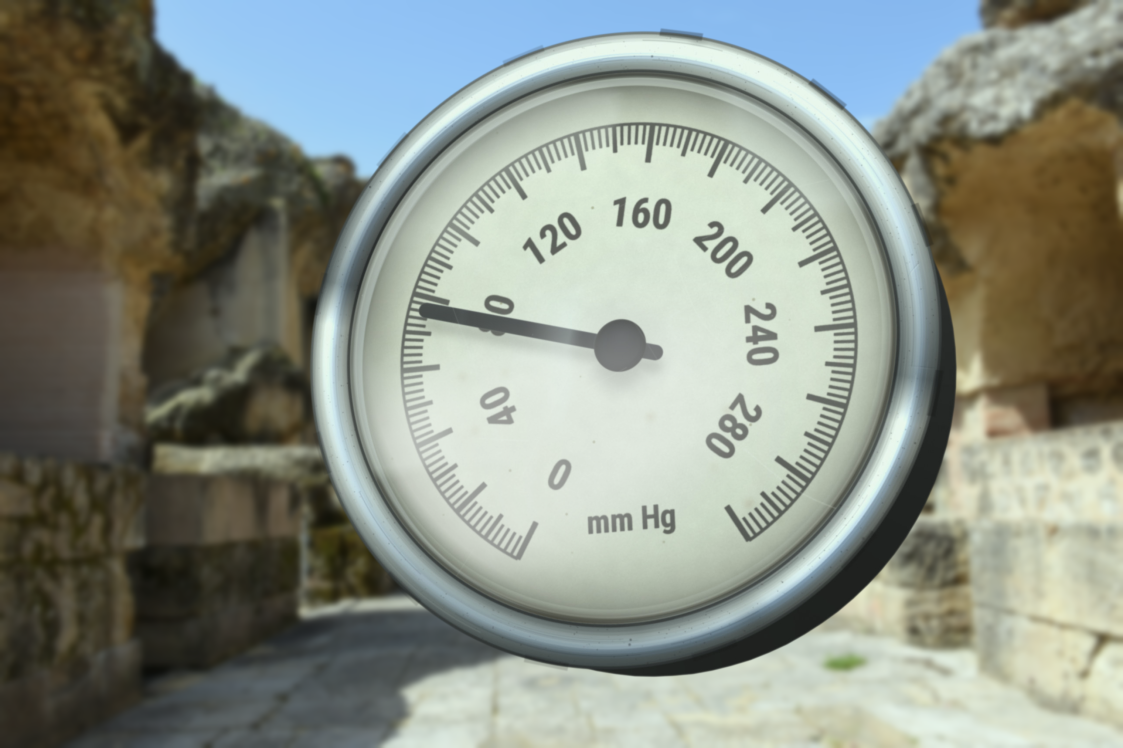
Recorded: 76 mmHg
